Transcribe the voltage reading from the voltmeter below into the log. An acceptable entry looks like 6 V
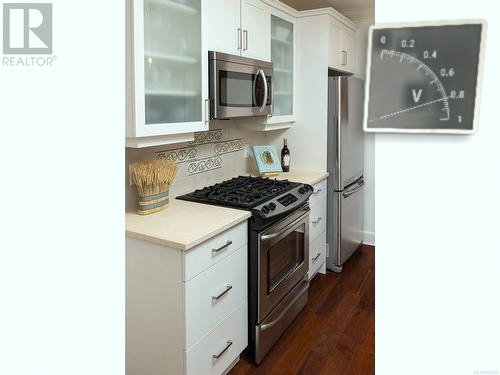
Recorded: 0.8 V
